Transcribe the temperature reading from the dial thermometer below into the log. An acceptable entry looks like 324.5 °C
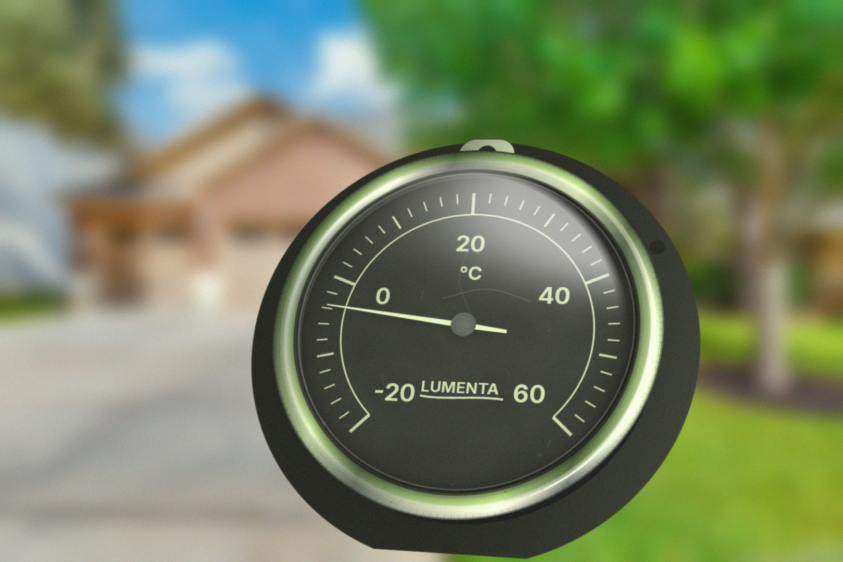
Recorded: -4 °C
